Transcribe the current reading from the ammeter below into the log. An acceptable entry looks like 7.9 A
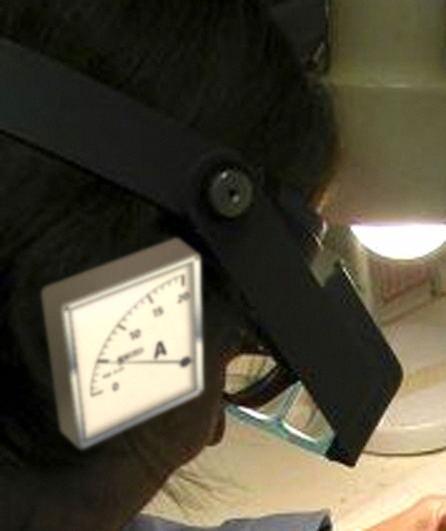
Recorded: 5 A
